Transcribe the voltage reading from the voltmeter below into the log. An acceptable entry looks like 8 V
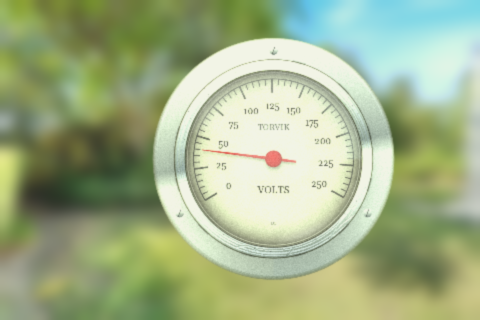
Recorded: 40 V
